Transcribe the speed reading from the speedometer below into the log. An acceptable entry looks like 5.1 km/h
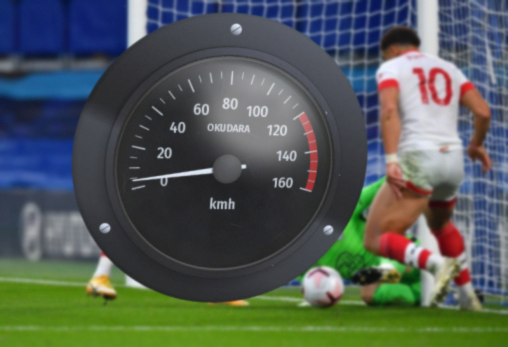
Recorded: 5 km/h
